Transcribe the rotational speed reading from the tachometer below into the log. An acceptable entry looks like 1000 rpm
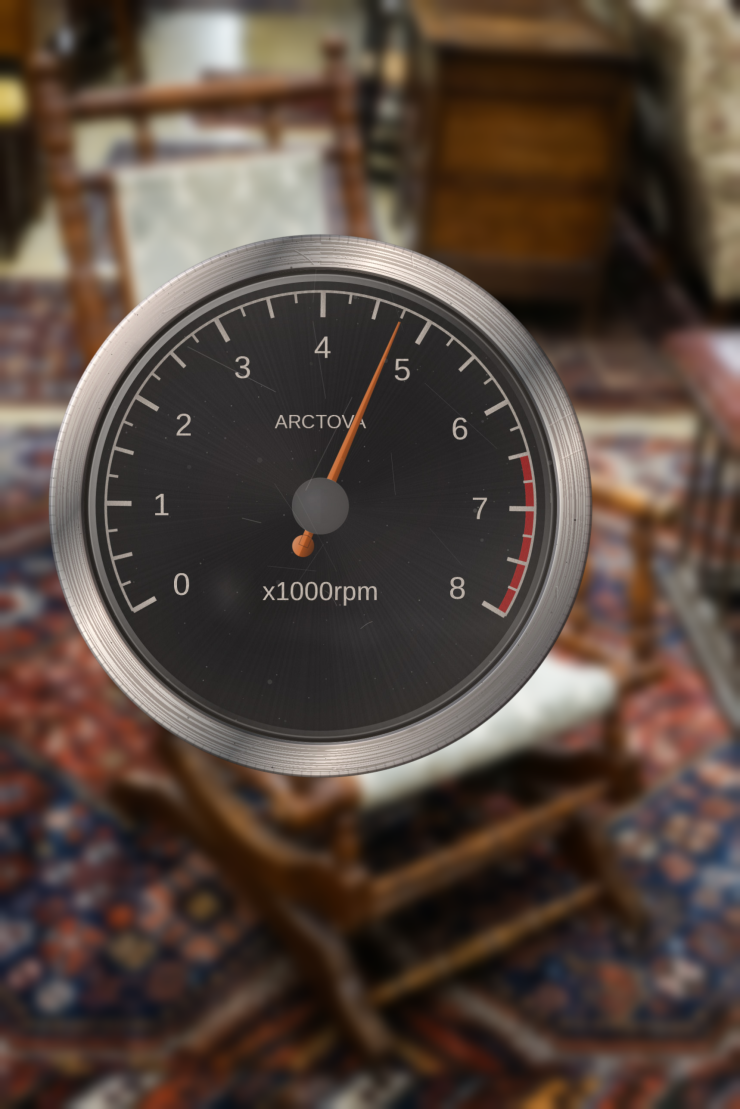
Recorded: 4750 rpm
